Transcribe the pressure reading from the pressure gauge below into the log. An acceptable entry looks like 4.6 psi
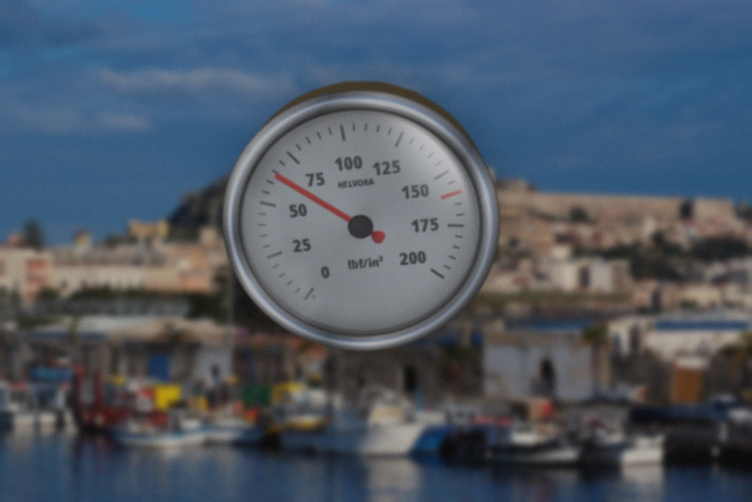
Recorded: 65 psi
